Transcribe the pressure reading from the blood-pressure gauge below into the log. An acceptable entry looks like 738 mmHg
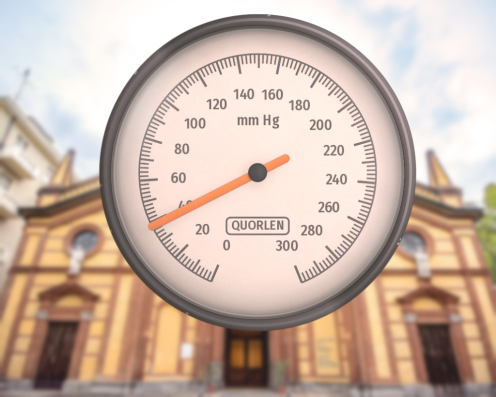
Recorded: 38 mmHg
